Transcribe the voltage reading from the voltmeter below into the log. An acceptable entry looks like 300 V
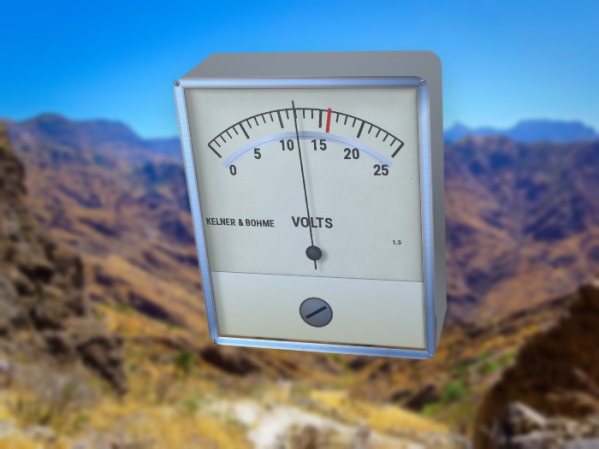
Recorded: 12 V
